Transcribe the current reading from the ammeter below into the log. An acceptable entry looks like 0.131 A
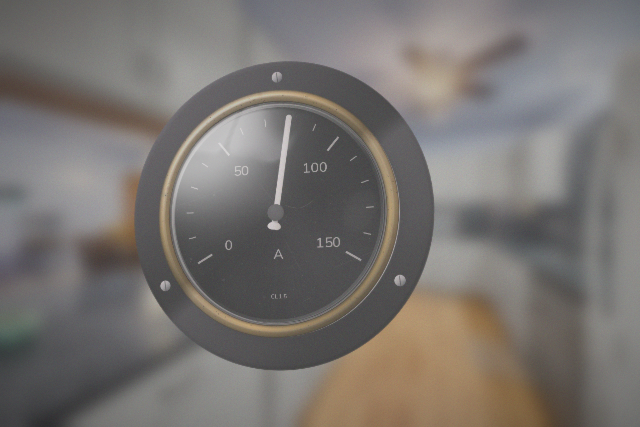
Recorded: 80 A
